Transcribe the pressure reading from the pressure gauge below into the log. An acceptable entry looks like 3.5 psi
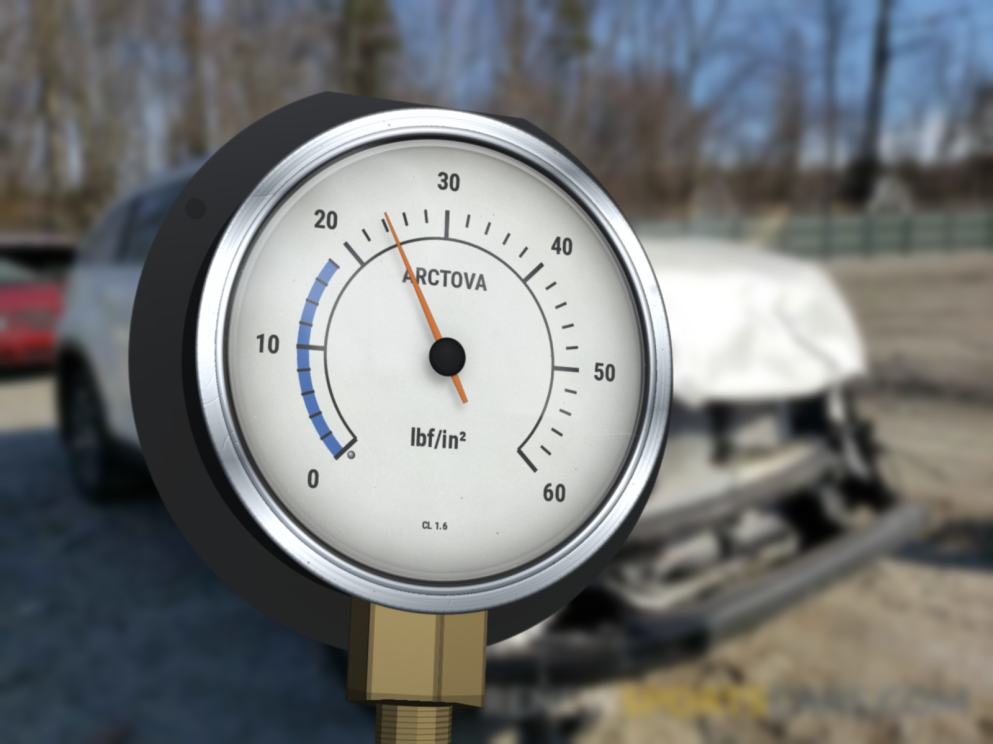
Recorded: 24 psi
